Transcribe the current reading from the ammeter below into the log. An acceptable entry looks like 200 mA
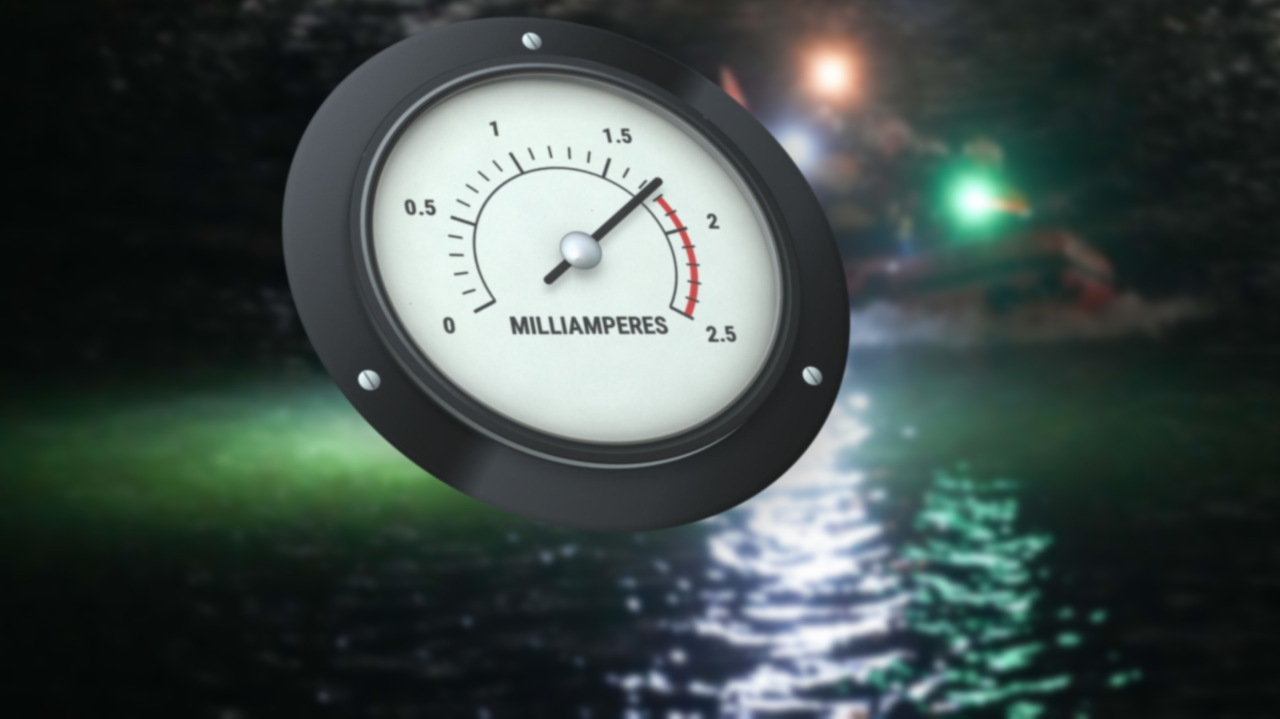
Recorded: 1.75 mA
